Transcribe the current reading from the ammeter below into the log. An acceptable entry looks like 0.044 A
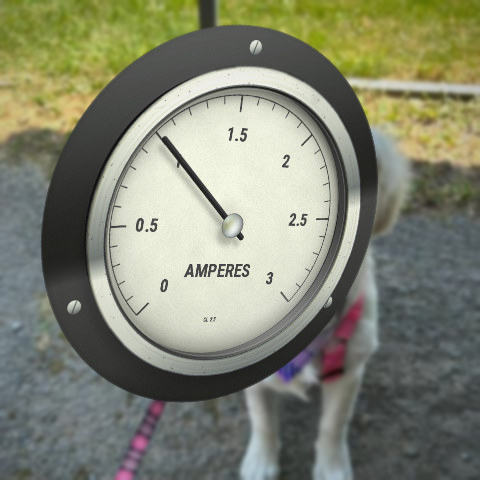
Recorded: 1 A
